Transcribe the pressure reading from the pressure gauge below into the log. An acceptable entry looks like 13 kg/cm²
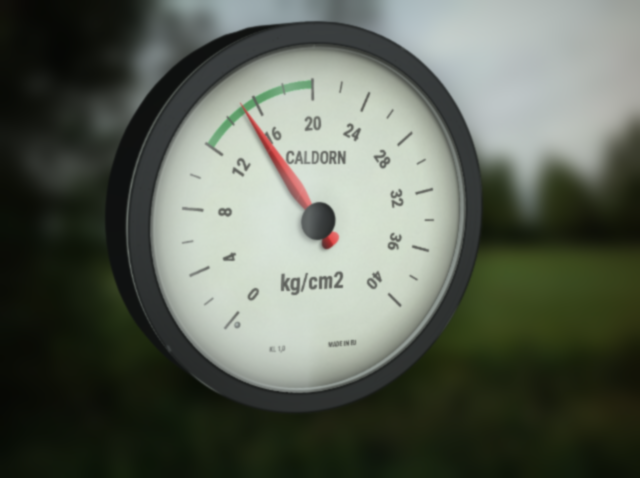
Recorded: 15 kg/cm²
